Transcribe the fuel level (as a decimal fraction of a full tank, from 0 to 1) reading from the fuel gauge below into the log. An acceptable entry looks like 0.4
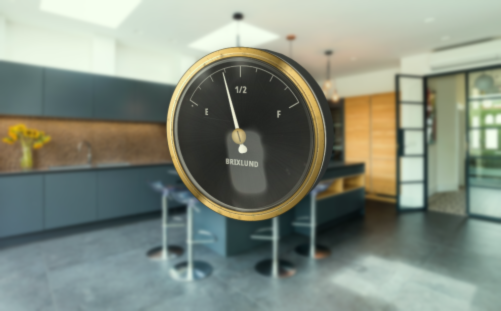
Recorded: 0.375
